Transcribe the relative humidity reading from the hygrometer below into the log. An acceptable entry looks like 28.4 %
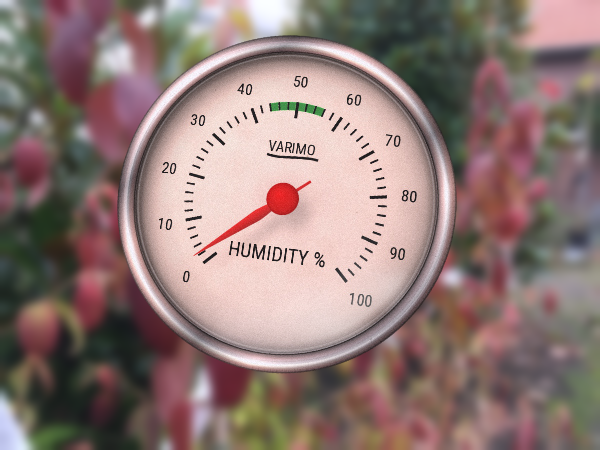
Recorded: 2 %
